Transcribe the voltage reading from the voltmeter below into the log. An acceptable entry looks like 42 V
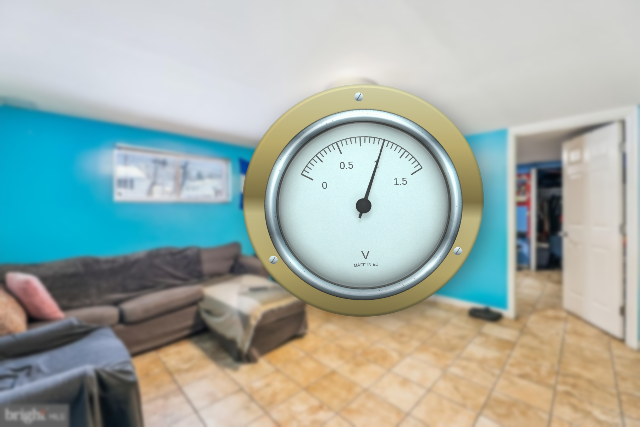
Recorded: 1 V
